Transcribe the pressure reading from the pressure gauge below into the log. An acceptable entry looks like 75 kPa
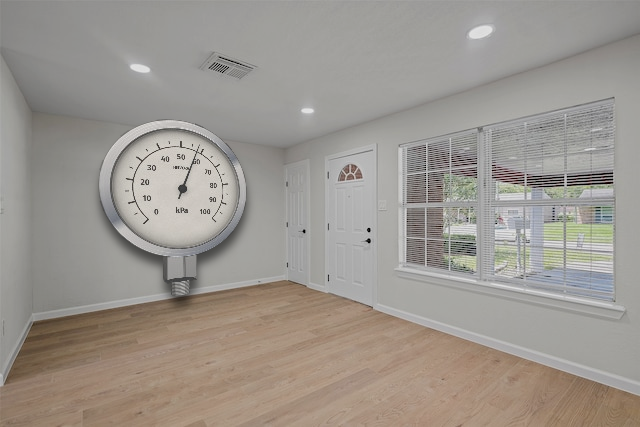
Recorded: 57.5 kPa
